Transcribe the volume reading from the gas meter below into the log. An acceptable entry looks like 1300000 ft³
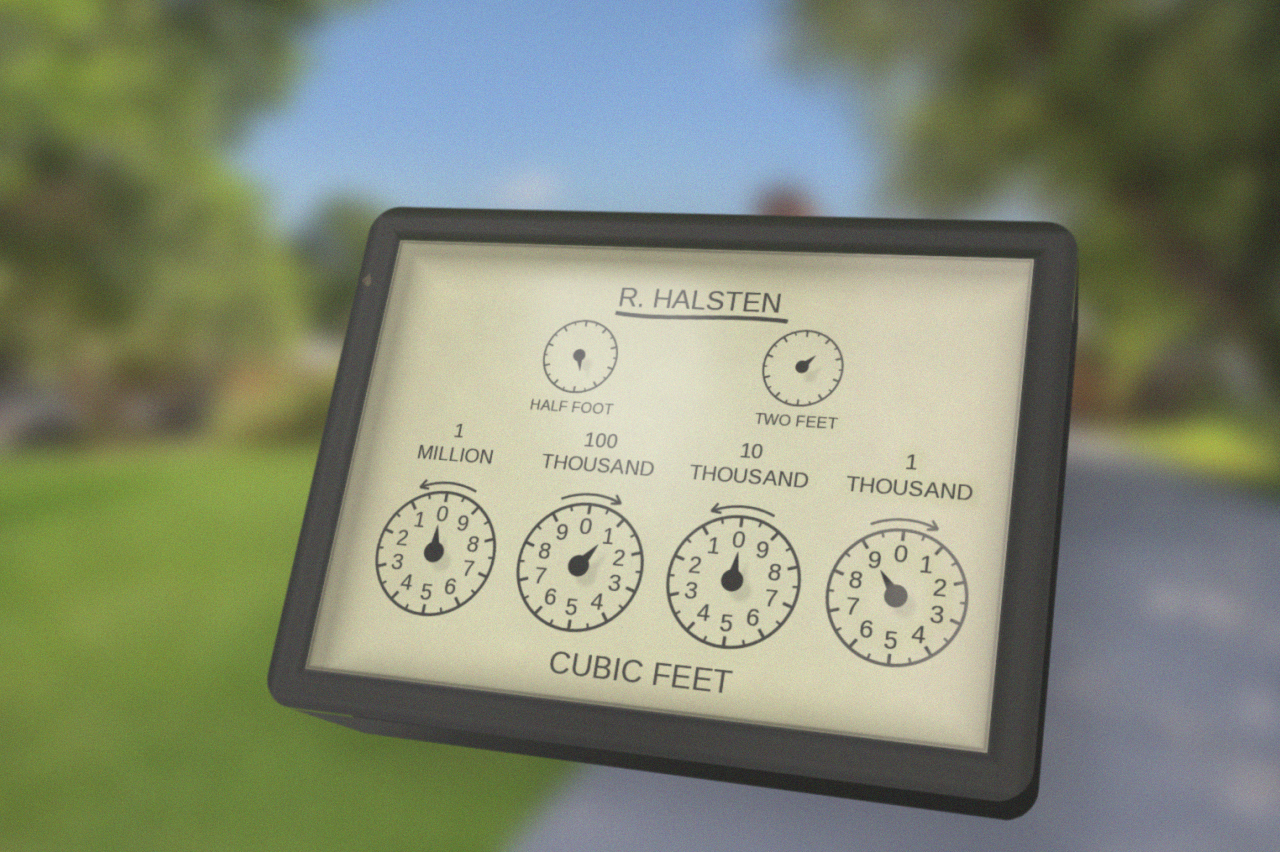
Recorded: 9900 ft³
